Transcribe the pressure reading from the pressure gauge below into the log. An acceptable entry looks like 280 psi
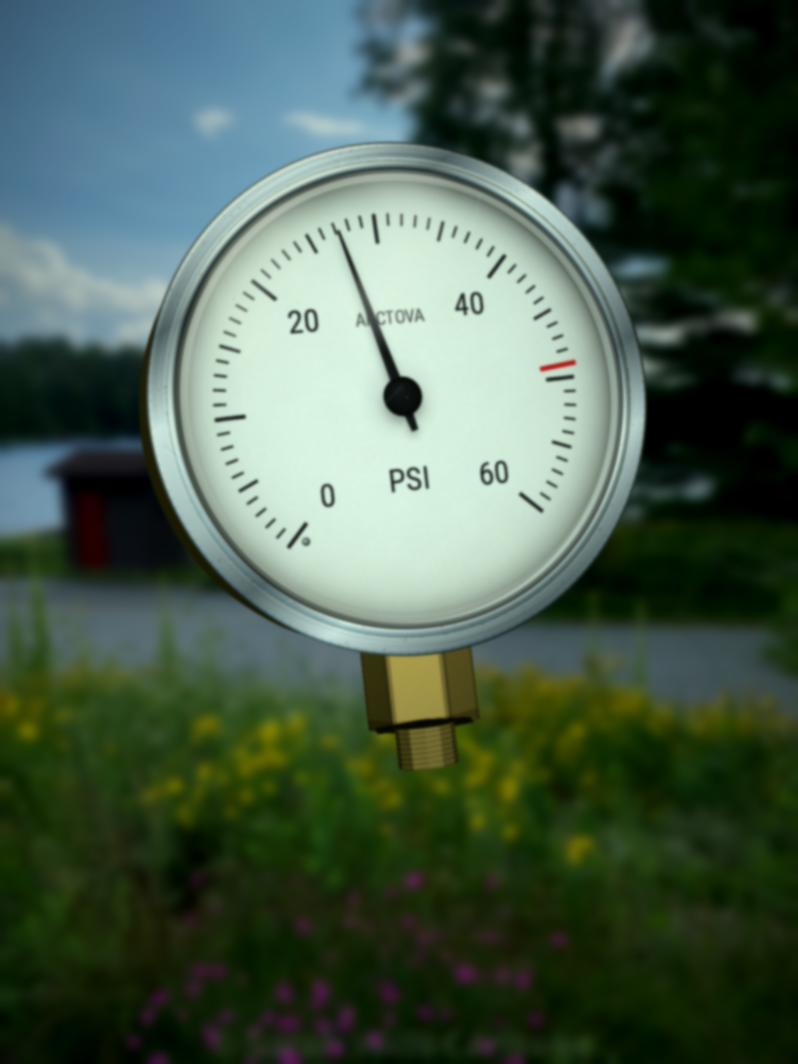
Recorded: 27 psi
